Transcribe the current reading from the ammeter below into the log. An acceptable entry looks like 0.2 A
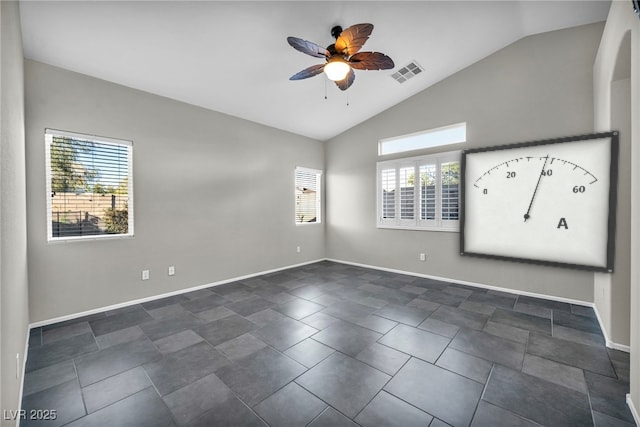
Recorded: 37.5 A
